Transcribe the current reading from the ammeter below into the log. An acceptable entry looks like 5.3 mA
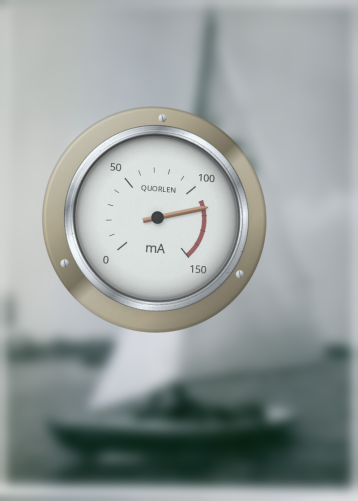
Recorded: 115 mA
